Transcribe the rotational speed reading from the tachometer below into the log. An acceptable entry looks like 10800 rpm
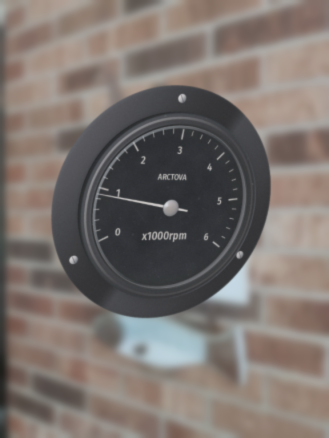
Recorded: 900 rpm
